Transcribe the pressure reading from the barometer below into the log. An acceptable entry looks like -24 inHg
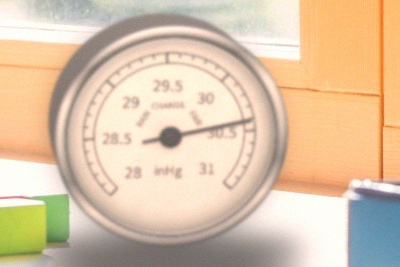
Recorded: 30.4 inHg
